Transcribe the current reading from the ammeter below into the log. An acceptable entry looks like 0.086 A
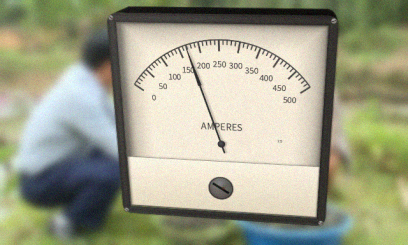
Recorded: 170 A
